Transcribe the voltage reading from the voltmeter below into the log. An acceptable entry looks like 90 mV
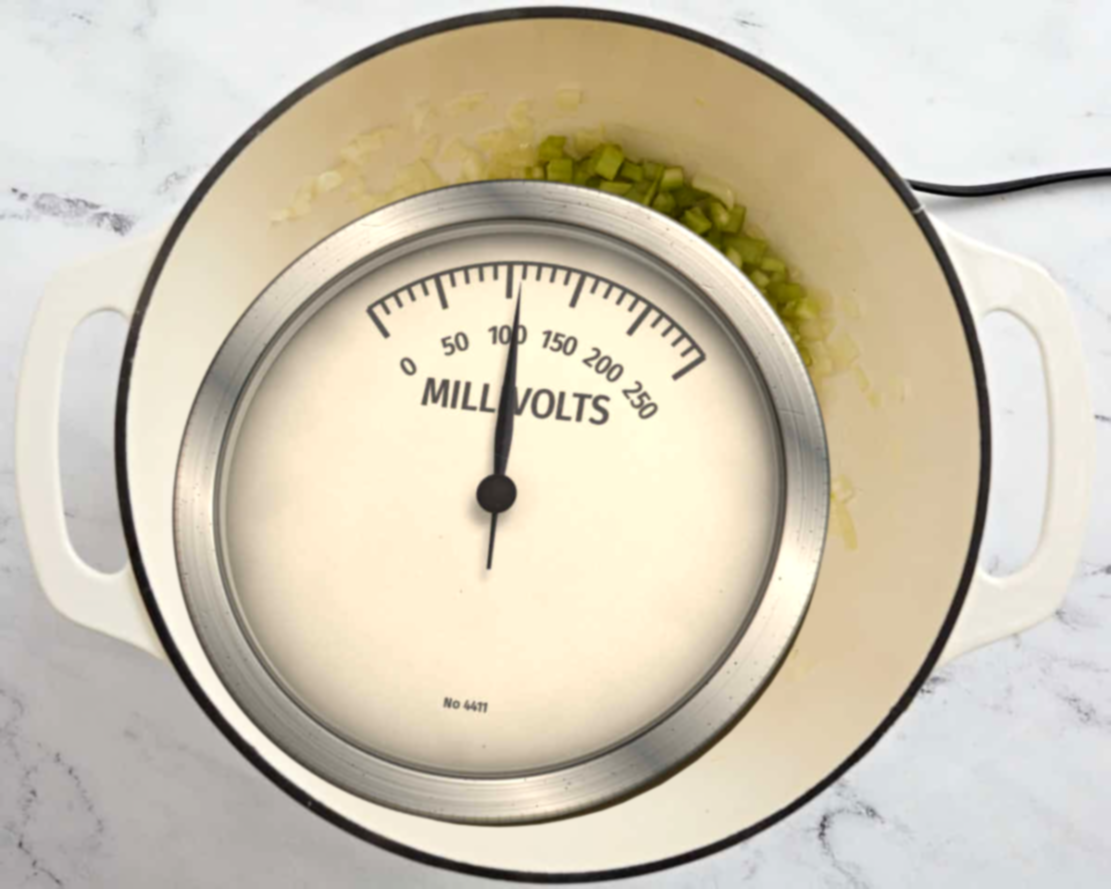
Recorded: 110 mV
